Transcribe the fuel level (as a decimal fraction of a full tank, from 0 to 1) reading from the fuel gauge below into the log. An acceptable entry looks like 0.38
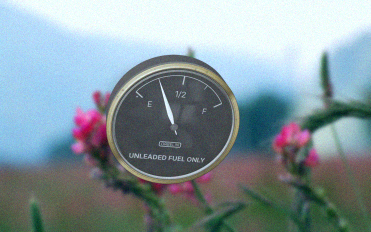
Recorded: 0.25
